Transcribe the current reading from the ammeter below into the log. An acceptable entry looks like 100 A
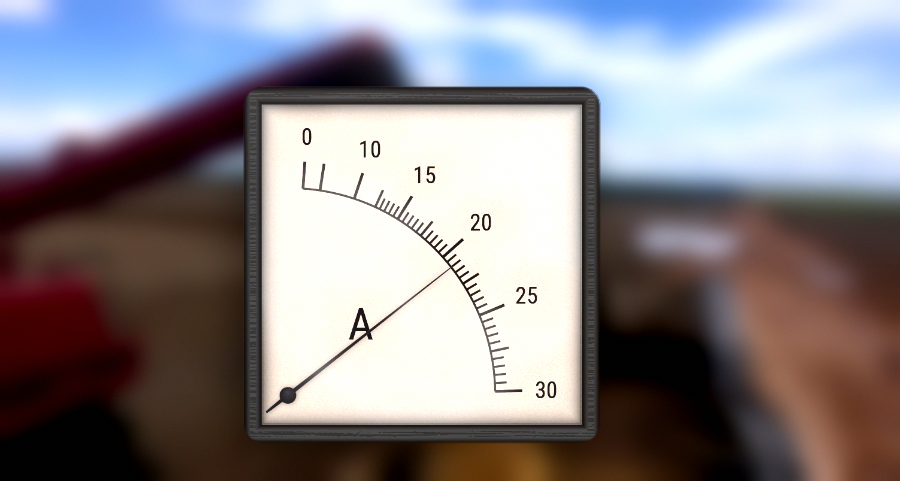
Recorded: 21 A
